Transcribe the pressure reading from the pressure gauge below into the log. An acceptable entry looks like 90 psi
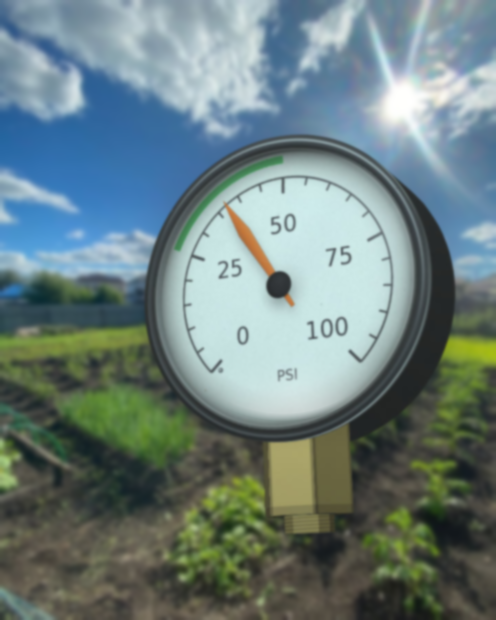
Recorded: 37.5 psi
